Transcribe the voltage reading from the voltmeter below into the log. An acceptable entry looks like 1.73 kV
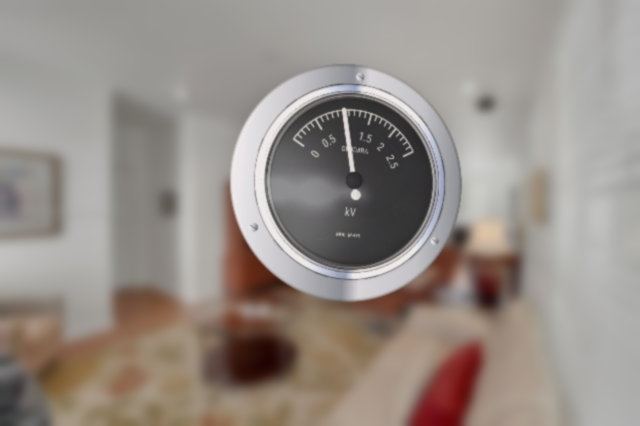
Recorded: 1 kV
